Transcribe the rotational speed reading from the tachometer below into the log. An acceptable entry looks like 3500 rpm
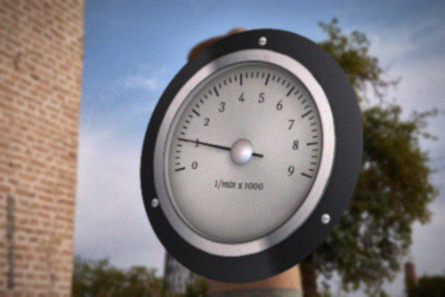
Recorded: 1000 rpm
